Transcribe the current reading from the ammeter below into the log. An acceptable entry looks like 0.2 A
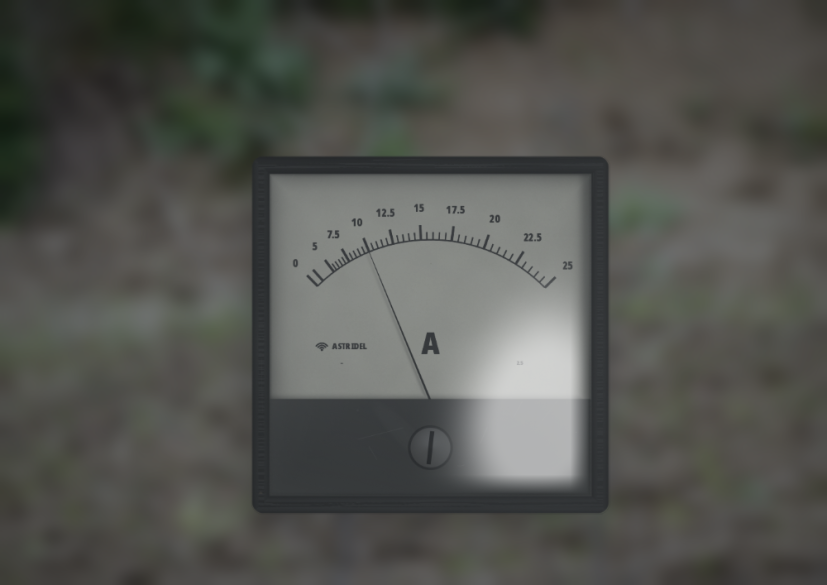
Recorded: 10 A
